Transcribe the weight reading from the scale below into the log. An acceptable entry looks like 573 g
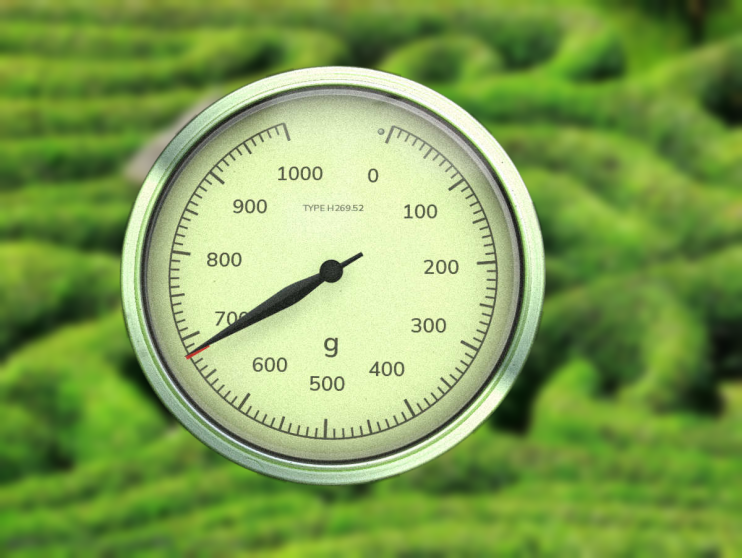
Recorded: 680 g
